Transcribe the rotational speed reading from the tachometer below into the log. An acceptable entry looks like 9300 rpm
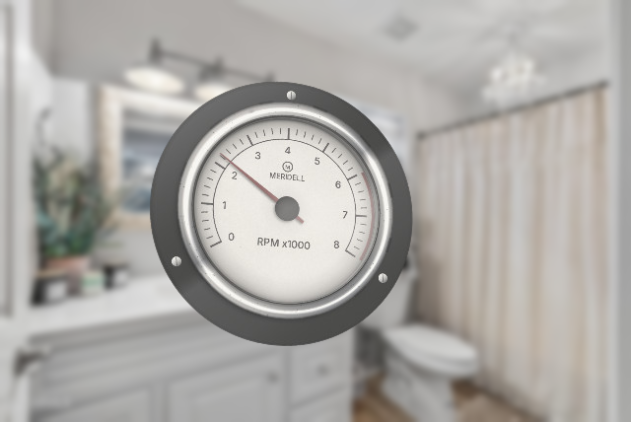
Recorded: 2200 rpm
